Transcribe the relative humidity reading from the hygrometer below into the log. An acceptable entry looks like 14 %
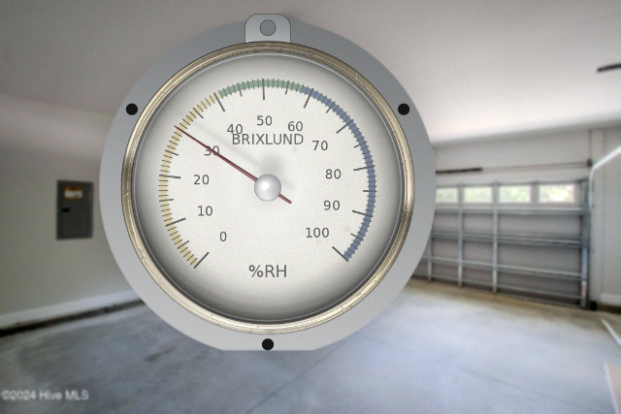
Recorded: 30 %
